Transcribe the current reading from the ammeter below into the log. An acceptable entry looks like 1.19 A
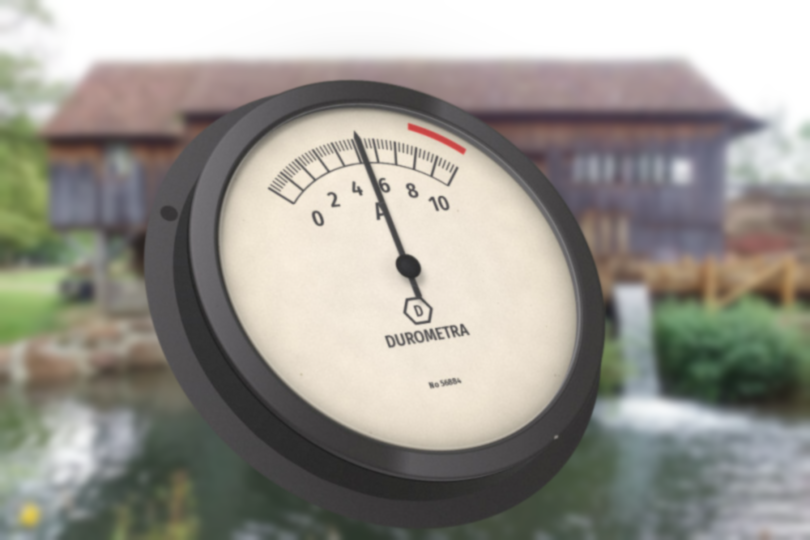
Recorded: 5 A
